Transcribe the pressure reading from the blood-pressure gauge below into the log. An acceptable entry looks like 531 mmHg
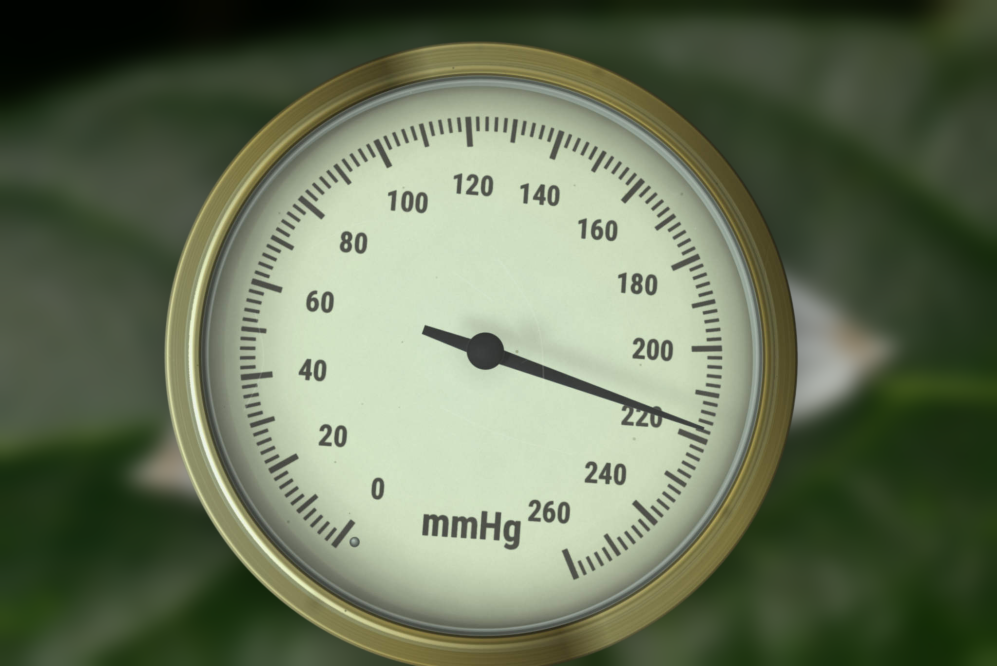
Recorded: 218 mmHg
